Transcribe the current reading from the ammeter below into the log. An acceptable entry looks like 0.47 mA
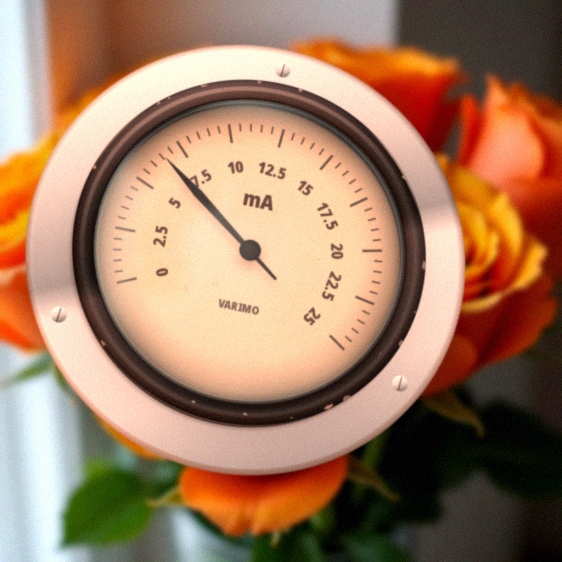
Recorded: 6.5 mA
